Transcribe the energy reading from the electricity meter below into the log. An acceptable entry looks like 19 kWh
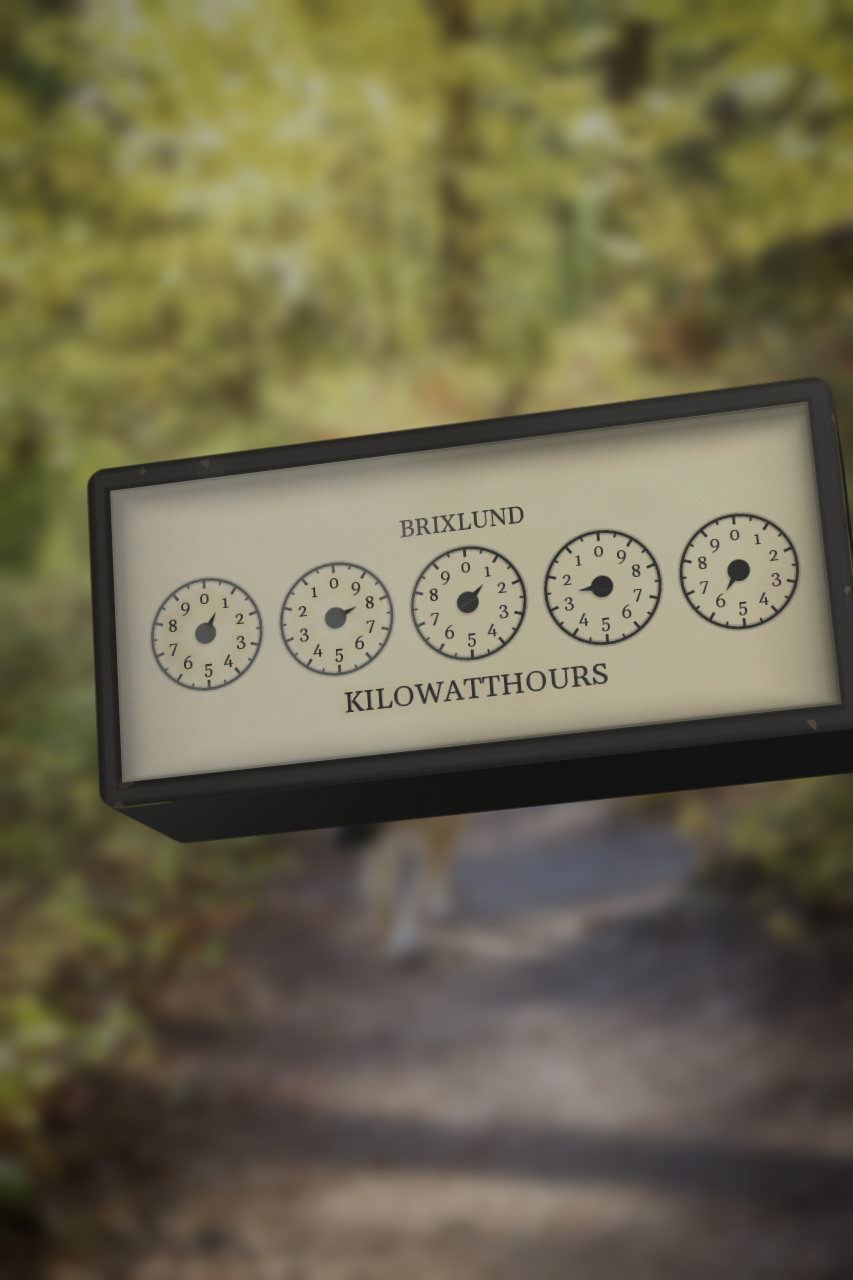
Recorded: 8126 kWh
